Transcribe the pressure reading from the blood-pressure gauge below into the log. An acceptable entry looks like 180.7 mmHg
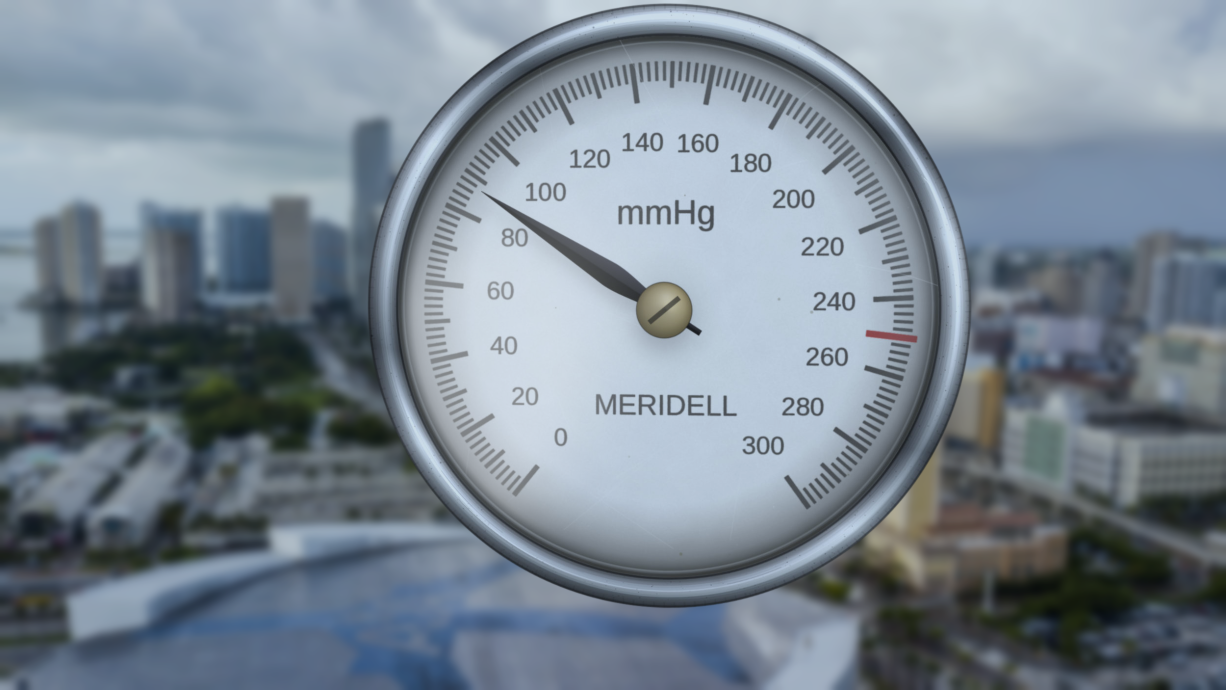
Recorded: 88 mmHg
